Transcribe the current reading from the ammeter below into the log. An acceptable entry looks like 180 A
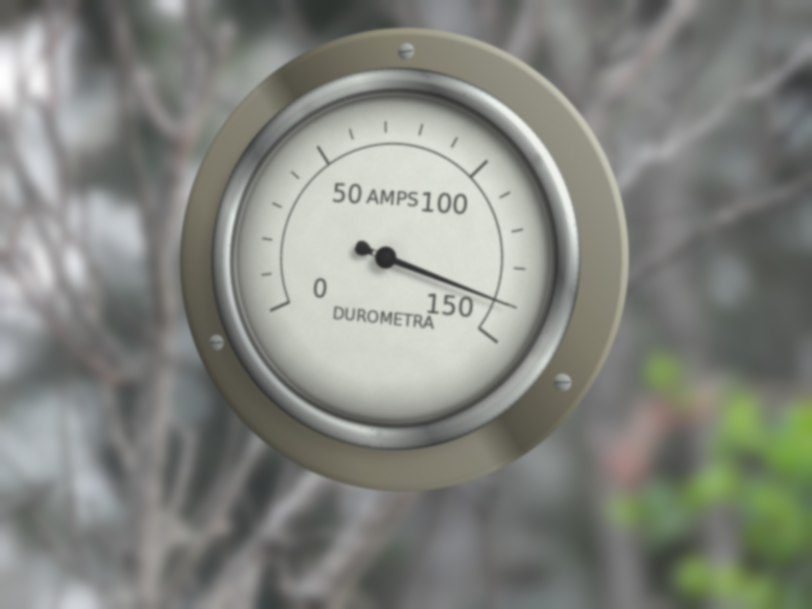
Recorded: 140 A
